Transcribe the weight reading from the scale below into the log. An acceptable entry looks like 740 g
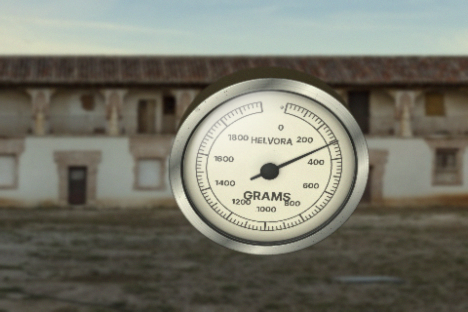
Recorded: 300 g
